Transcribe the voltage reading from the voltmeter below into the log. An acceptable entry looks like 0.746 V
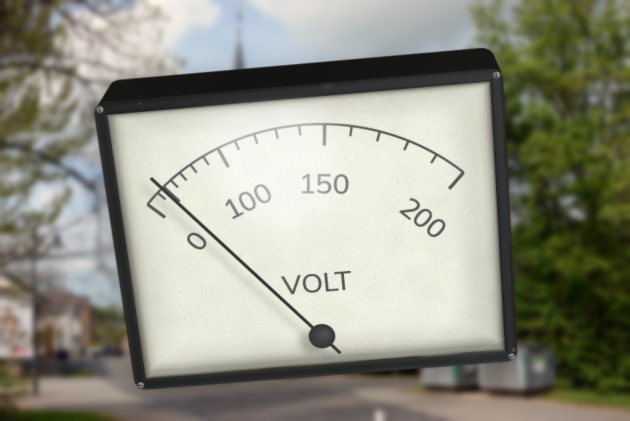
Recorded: 50 V
